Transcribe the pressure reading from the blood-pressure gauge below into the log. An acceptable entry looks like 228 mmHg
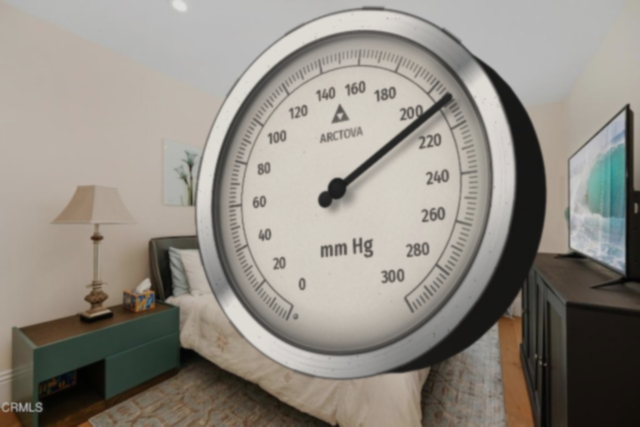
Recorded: 210 mmHg
